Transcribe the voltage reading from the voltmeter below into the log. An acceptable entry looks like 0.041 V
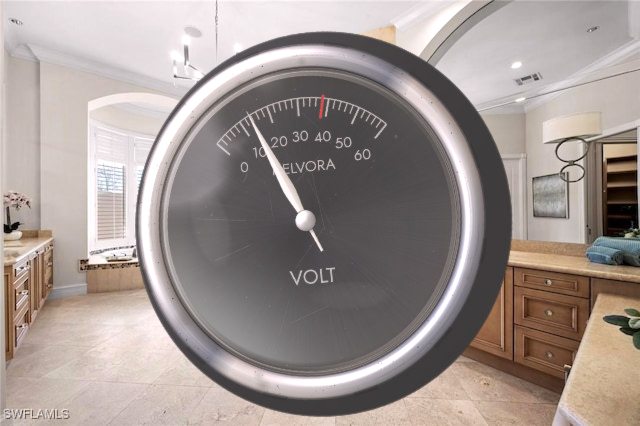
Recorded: 14 V
